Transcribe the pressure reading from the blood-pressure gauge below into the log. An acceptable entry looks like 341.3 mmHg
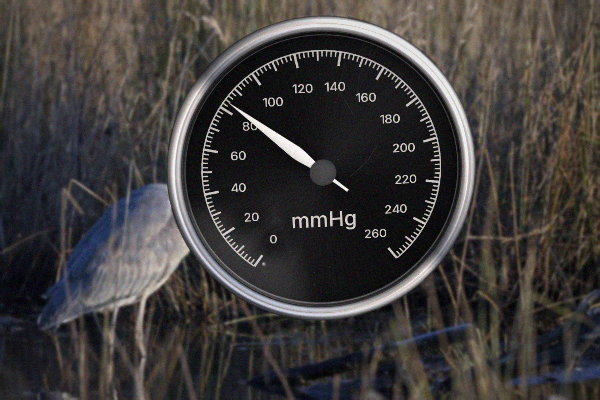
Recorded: 84 mmHg
